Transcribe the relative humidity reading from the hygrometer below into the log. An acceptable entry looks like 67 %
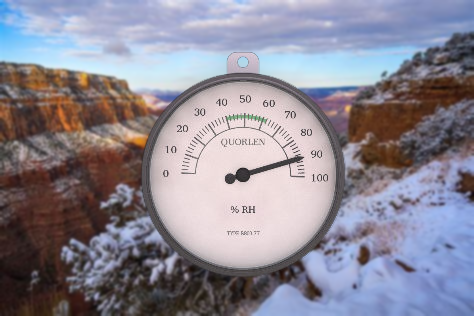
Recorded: 90 %
